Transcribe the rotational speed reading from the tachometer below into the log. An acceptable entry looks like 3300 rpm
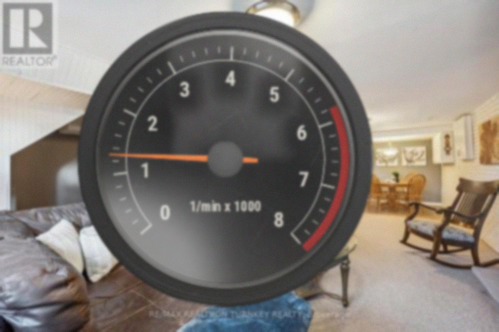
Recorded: 1300 rpm
